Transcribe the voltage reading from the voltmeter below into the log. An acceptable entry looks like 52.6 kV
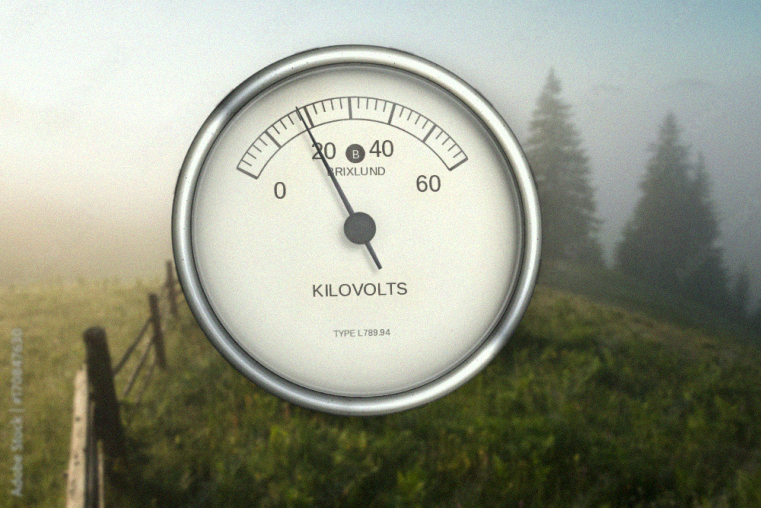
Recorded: 18 kV
